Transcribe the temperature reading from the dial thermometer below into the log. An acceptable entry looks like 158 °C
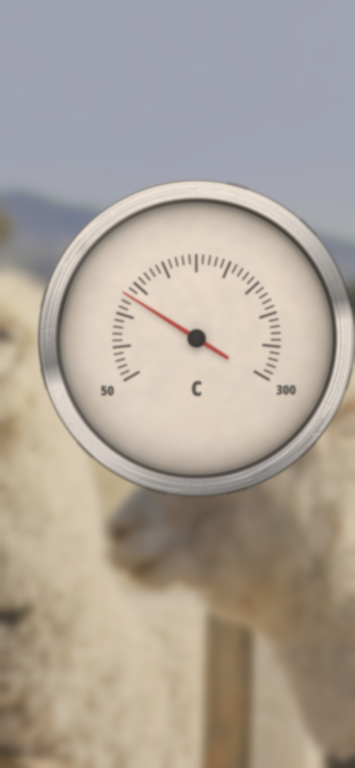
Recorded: 115 °C
